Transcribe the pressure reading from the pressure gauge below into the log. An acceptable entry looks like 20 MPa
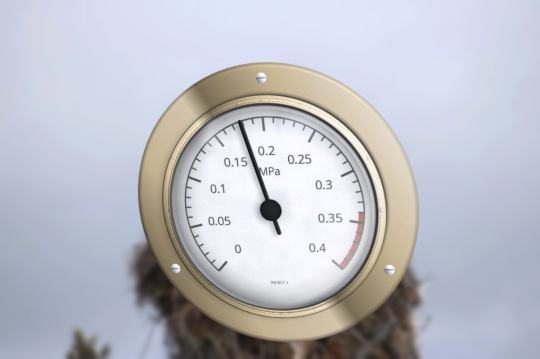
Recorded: 0.18 MPa
